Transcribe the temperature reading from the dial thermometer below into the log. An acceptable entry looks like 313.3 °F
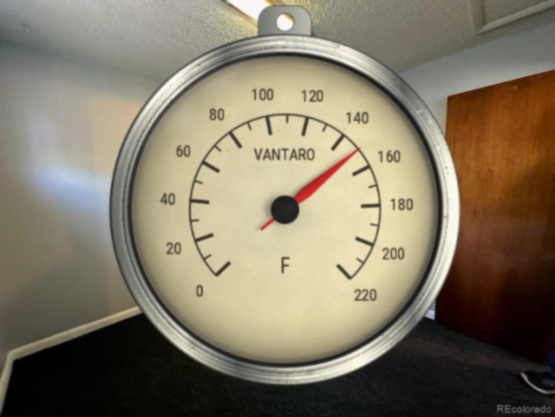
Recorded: 150 °F
